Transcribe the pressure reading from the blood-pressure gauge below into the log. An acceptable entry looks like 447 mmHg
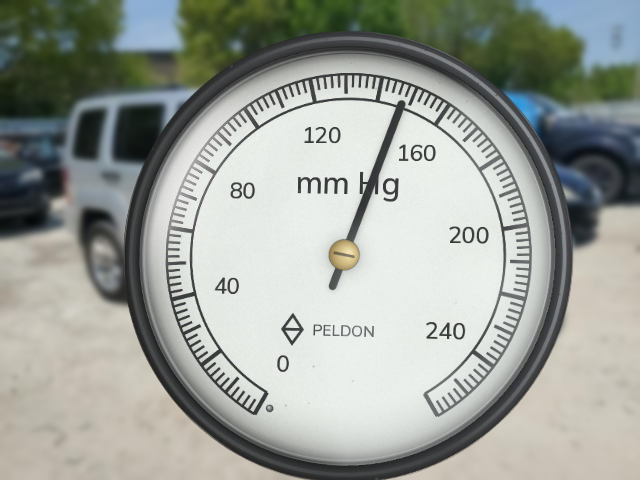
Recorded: 148 mmHg
